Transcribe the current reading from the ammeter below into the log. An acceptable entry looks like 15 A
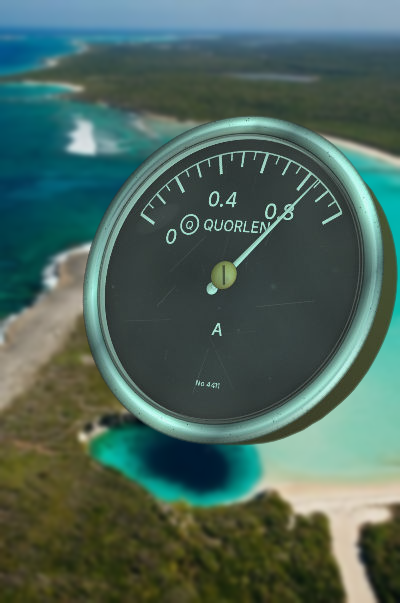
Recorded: 0.85 A
